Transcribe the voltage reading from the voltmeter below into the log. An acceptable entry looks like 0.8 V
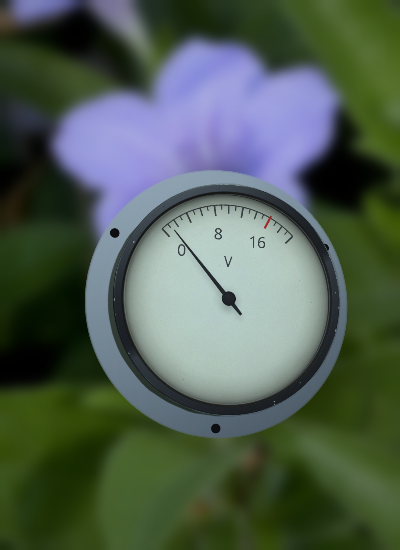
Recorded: 1 V
